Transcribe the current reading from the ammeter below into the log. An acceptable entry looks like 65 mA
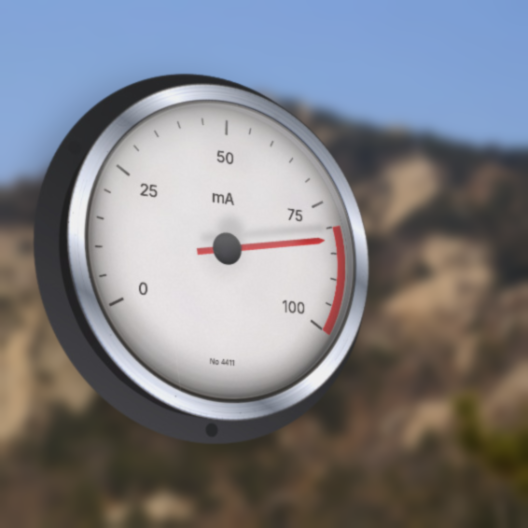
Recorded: 82.5 mA
